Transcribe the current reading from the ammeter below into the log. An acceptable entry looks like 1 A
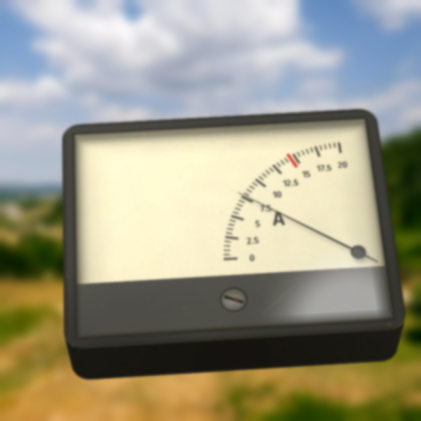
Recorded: 7.5 A
